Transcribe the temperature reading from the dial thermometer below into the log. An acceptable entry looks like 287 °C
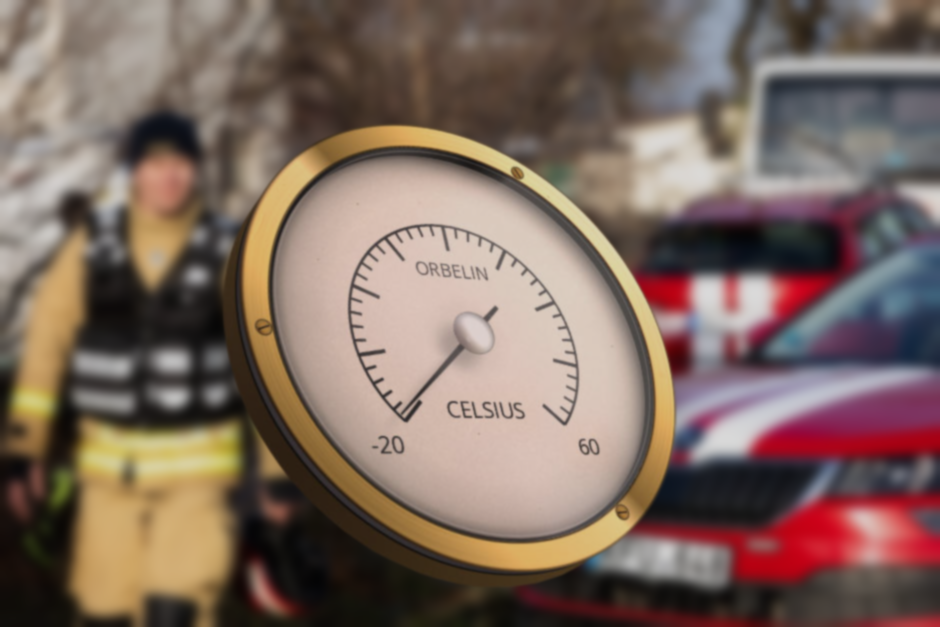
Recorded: -19 °C
